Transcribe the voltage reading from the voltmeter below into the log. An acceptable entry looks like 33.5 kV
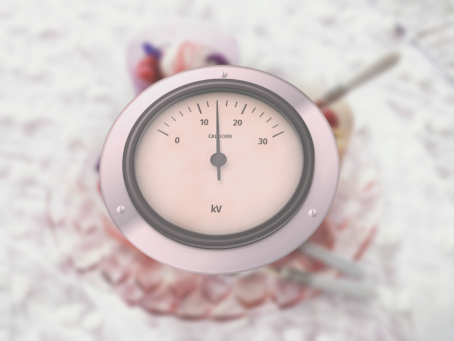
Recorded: 14 kV
